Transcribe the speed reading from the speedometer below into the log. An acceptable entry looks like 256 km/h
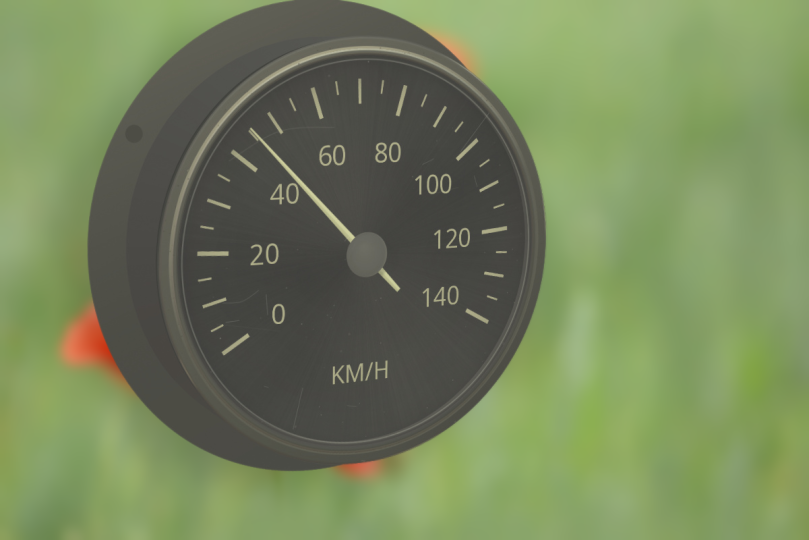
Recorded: 45 km/h
